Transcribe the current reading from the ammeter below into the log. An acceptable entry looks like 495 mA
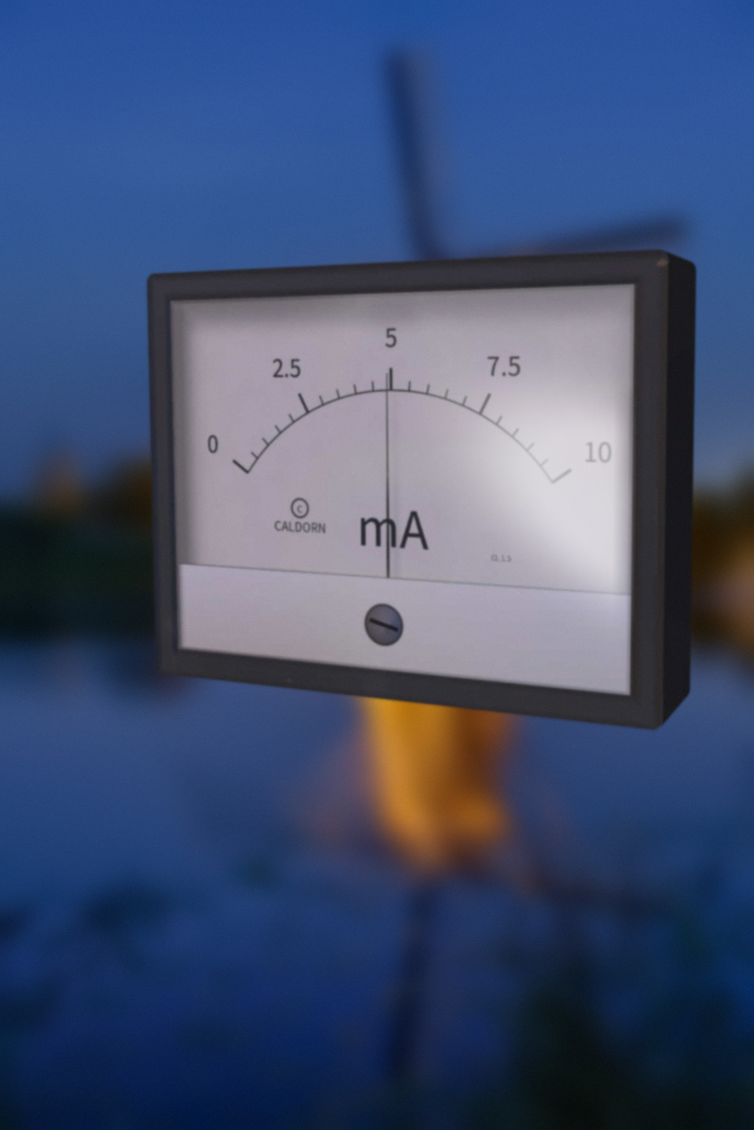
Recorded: 5 mA
